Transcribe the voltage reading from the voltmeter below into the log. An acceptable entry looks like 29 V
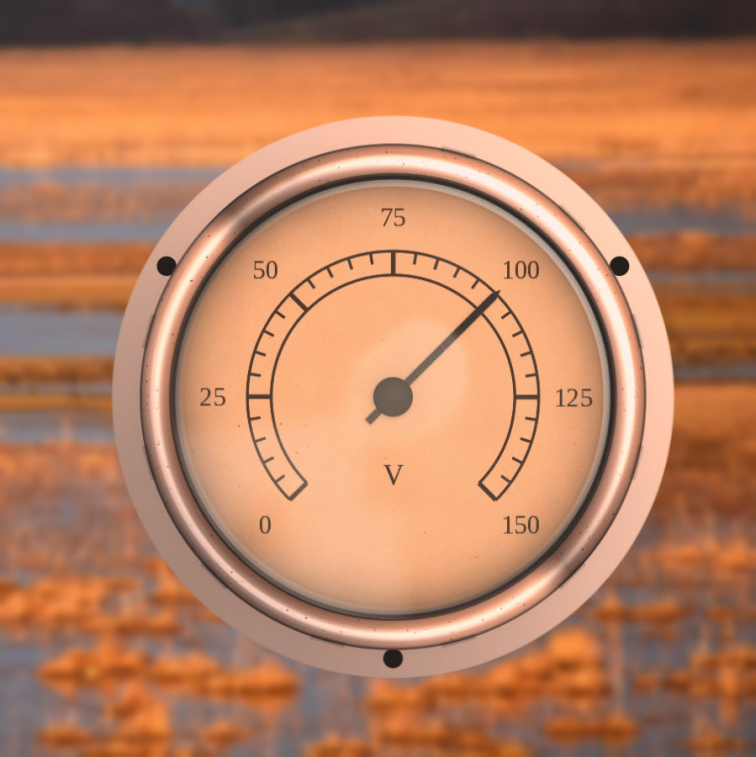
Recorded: 100 V
